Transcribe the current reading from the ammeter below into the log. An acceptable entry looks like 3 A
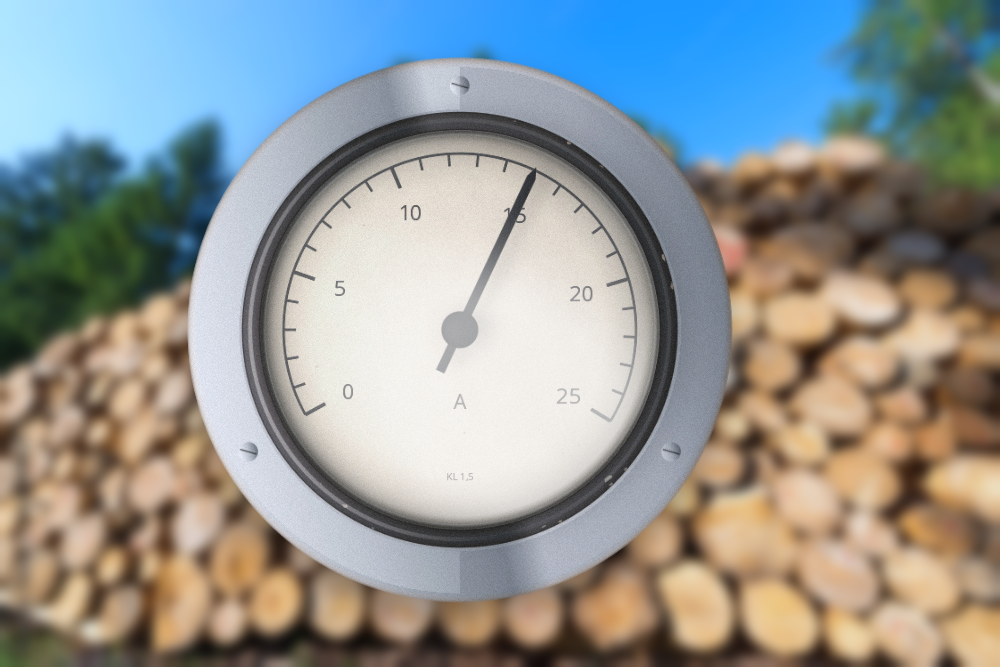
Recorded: 15 A
